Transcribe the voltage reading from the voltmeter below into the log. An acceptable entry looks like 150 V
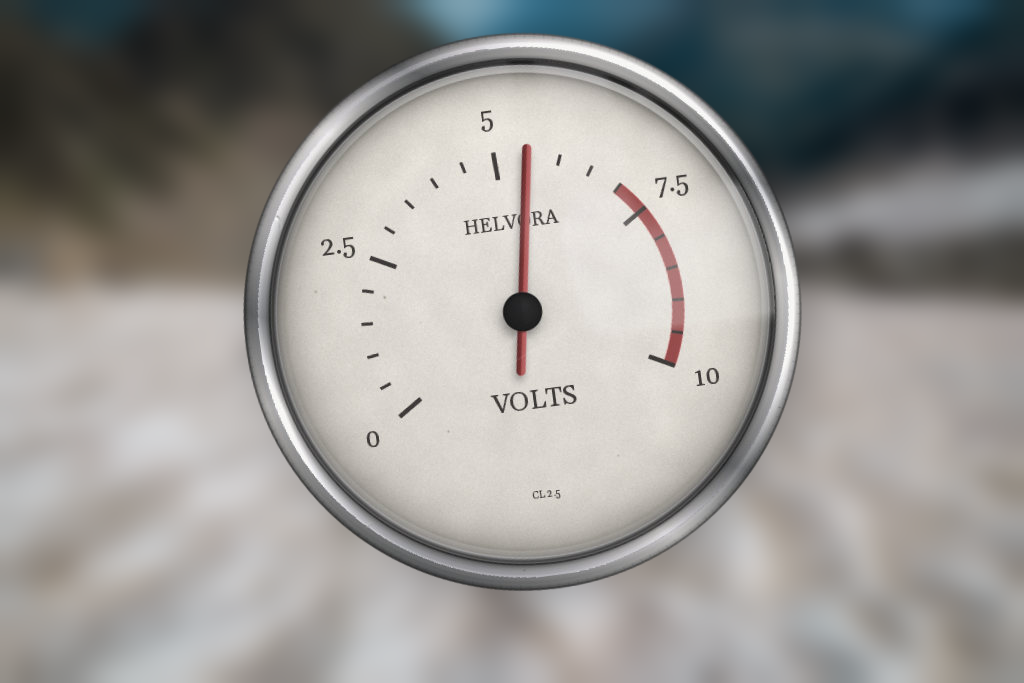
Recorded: 5.5 V
